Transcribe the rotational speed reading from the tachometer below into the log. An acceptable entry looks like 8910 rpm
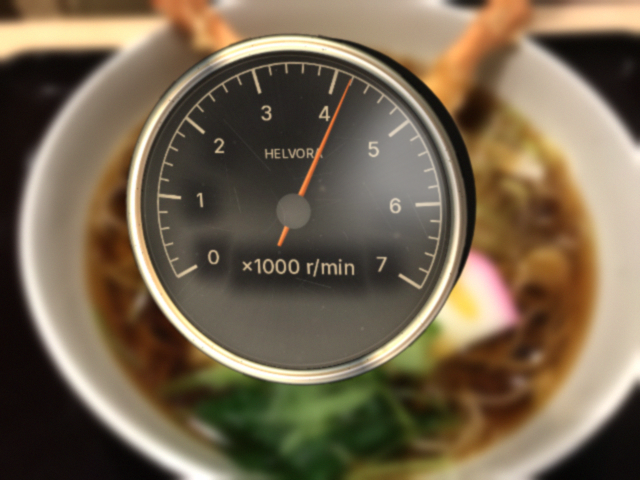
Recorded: 4200 rpm
